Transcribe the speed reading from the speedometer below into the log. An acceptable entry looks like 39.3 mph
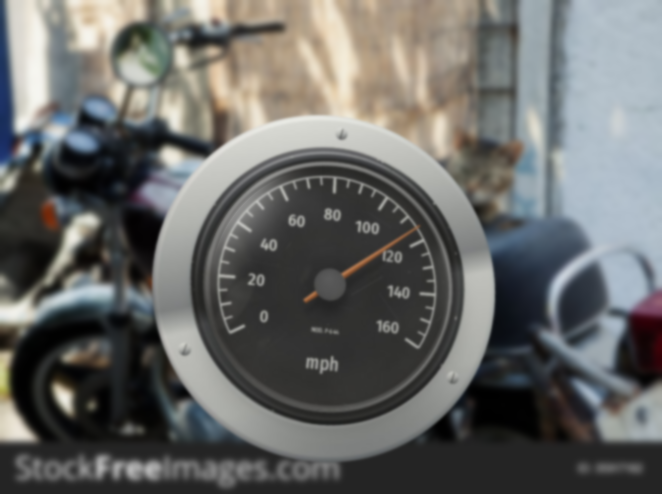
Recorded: 115 mph
